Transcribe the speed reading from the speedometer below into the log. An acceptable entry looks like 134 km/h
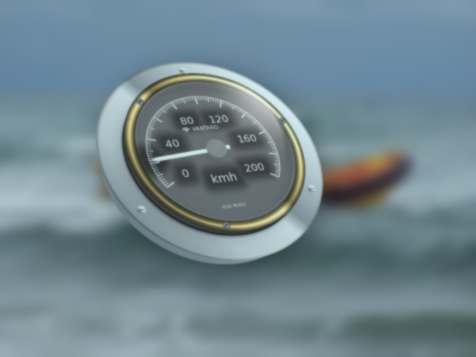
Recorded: 20 km/h
